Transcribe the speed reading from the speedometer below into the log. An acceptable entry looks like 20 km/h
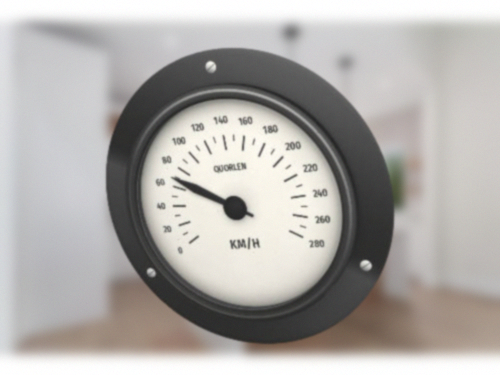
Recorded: 70 km/h
